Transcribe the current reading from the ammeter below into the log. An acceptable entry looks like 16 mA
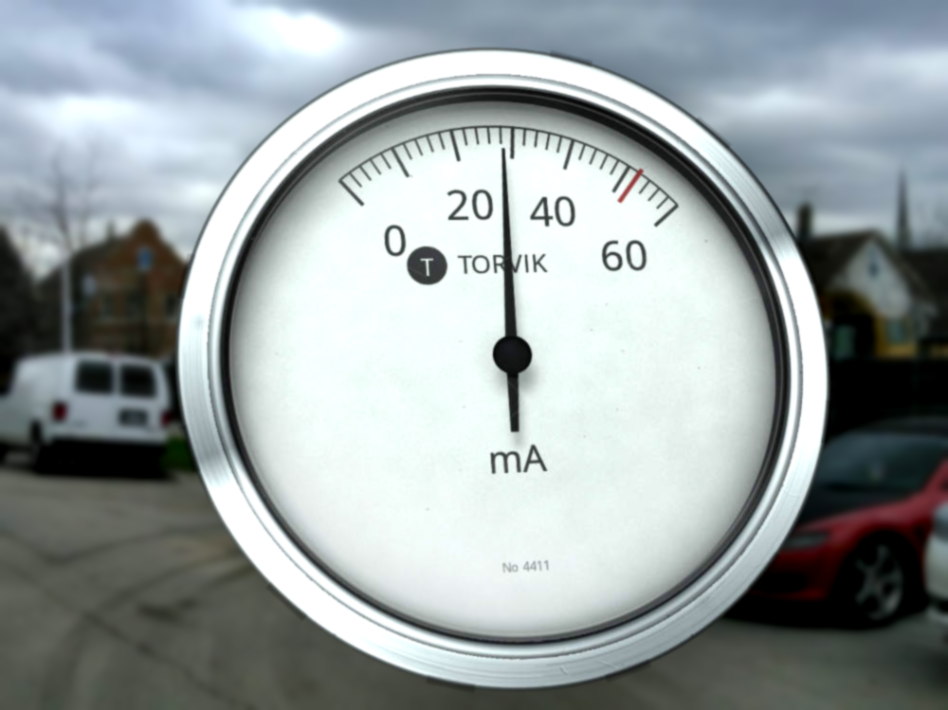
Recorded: 28 mA
